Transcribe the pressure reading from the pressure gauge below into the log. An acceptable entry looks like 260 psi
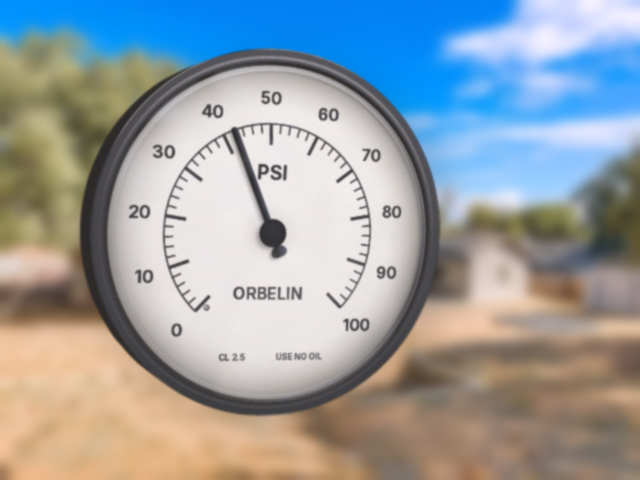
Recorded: 42 psi
